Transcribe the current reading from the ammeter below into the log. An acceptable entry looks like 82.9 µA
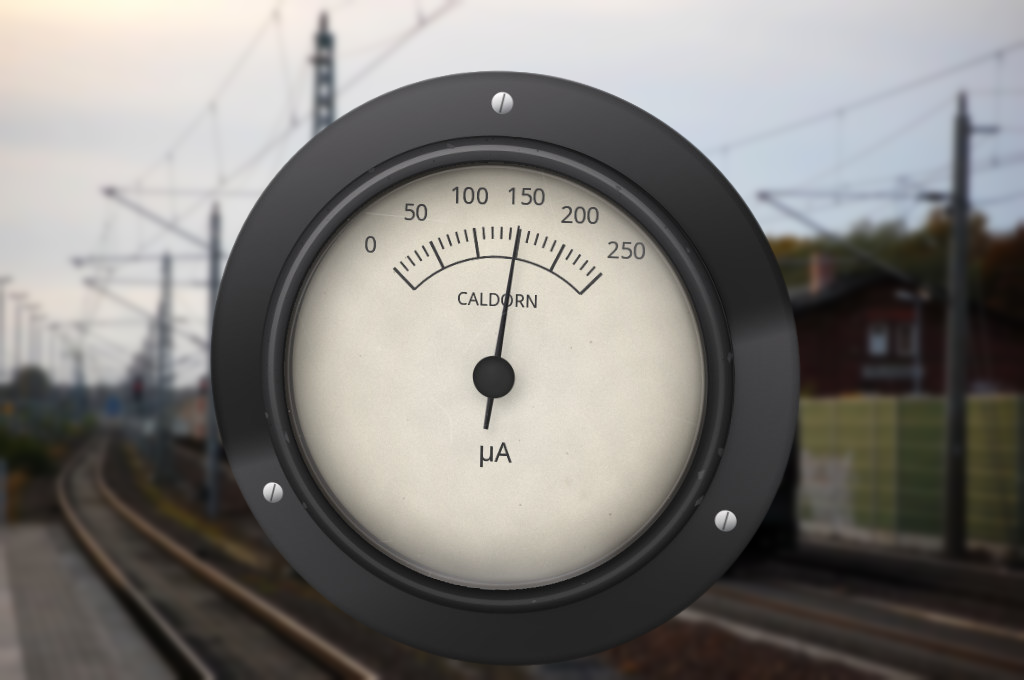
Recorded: 150 µA
